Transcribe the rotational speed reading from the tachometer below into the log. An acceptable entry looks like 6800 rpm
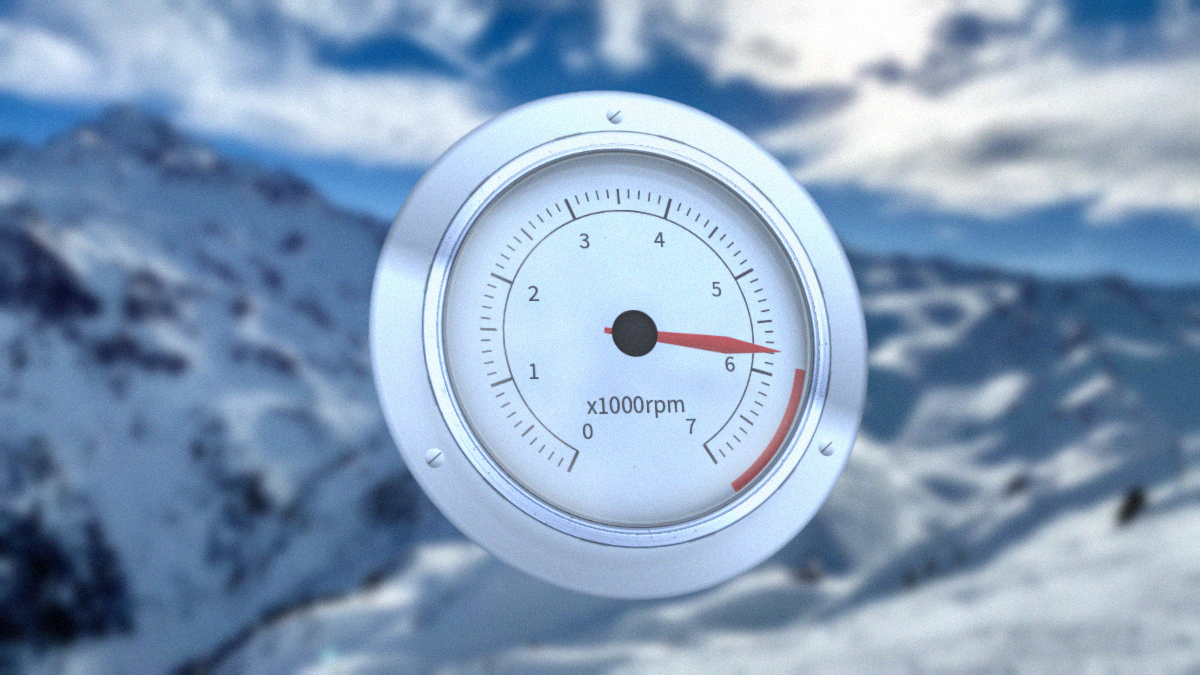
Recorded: 5800 rpm
